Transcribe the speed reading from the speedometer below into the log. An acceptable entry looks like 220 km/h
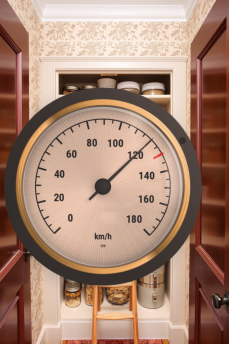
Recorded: 120 km/h
